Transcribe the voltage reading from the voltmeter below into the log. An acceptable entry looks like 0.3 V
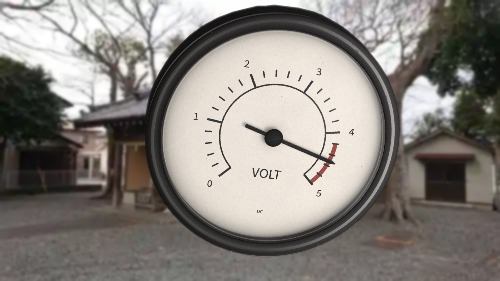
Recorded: 4.5 V
